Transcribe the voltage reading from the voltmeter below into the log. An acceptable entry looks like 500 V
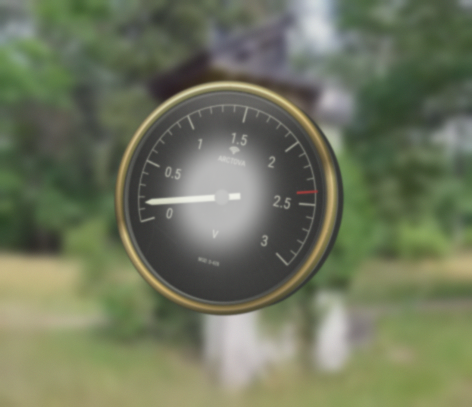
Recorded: 0.15 V
